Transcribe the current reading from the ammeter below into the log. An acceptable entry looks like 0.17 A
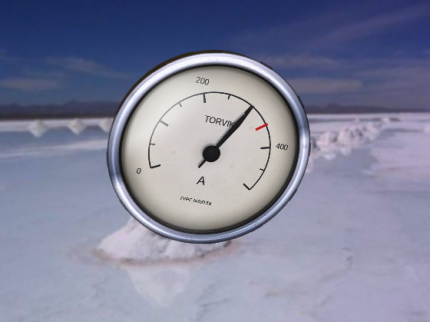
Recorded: 300 A
